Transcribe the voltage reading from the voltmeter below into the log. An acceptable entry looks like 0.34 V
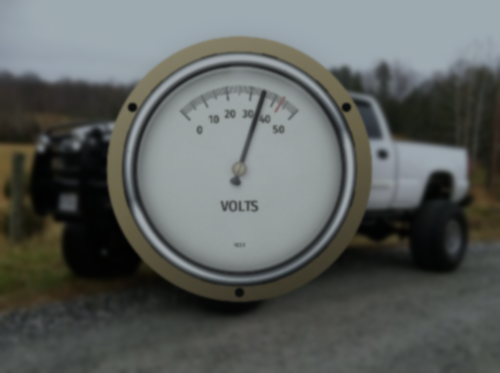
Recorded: 35 V
